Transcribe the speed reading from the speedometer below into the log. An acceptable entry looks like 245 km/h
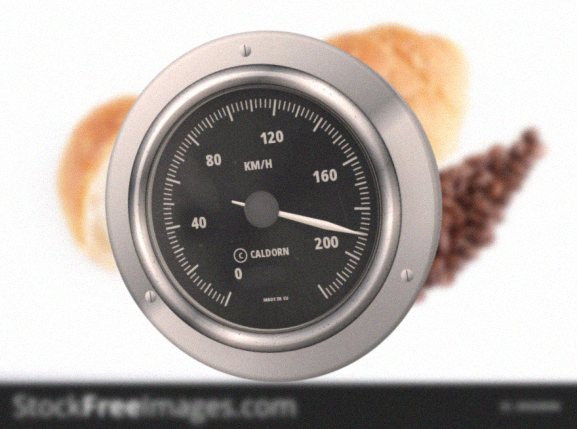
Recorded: 190 km/h
